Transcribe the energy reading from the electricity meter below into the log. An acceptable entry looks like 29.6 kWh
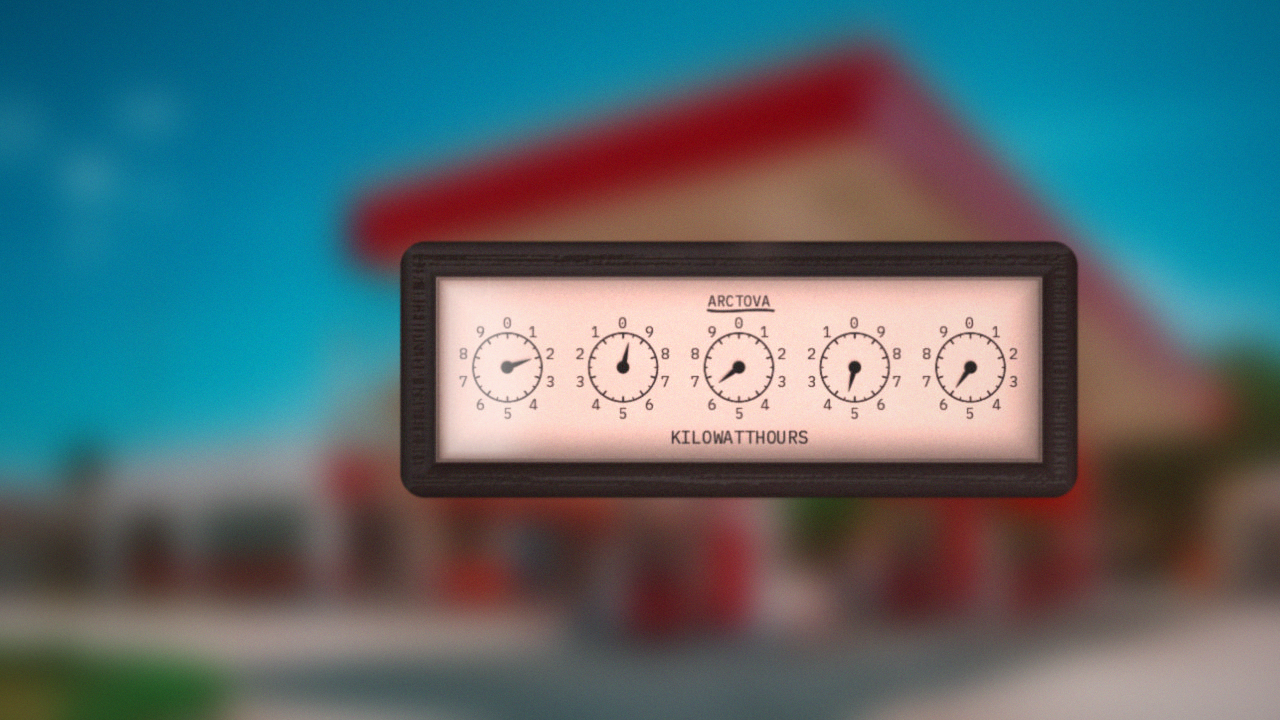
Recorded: 19646 kWh
